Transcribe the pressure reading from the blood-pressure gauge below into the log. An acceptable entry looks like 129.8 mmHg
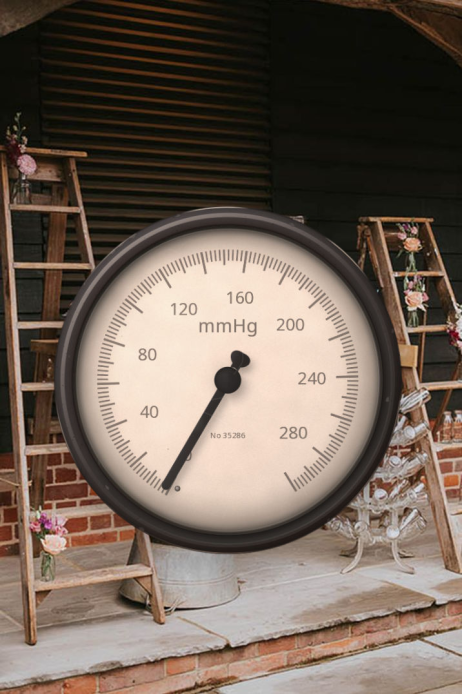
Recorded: 2 mmHg
